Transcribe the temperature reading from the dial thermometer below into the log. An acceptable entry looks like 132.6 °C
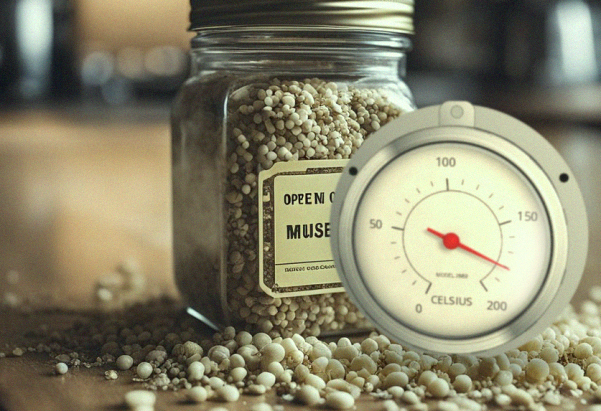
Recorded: 180 °C
